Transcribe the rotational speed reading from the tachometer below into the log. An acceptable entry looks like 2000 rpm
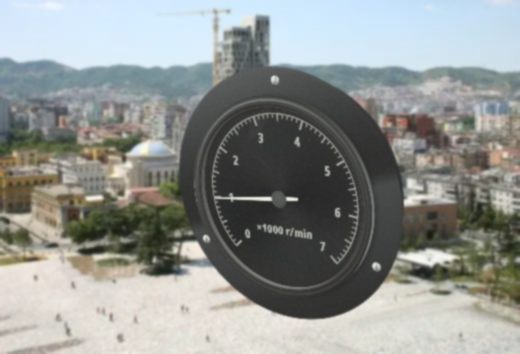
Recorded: 1000 rpm
